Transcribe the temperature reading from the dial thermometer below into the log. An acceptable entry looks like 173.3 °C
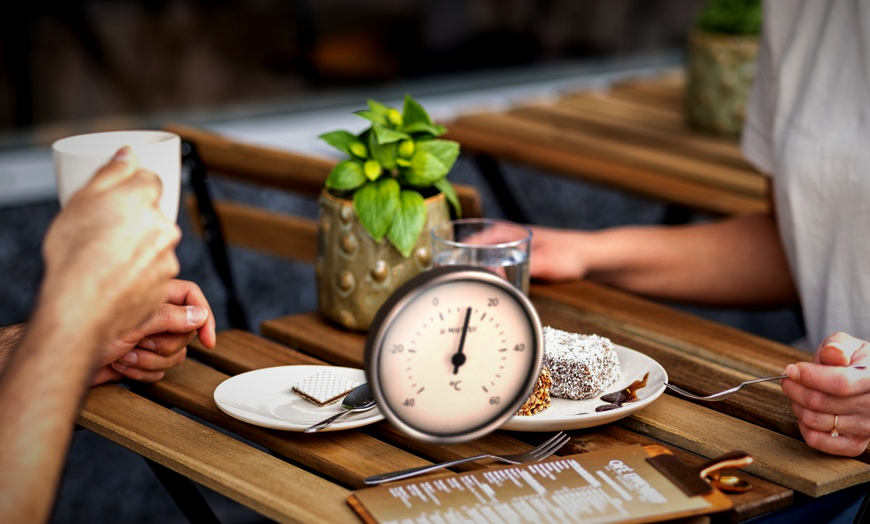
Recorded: 12 °C
